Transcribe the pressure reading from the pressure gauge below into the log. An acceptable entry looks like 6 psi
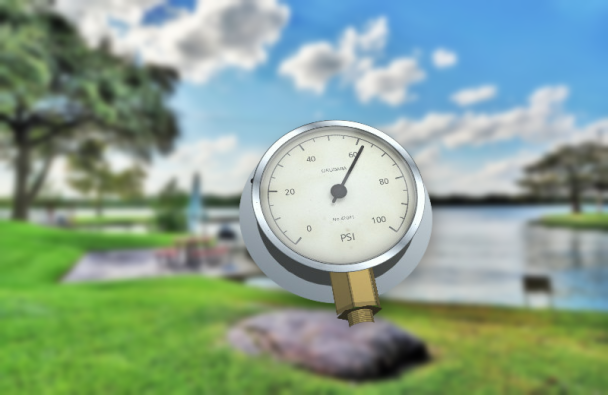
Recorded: 62.5 psi
